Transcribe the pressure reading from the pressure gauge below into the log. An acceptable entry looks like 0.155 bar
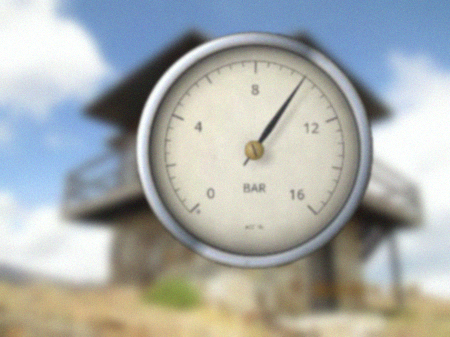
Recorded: 10 bar
